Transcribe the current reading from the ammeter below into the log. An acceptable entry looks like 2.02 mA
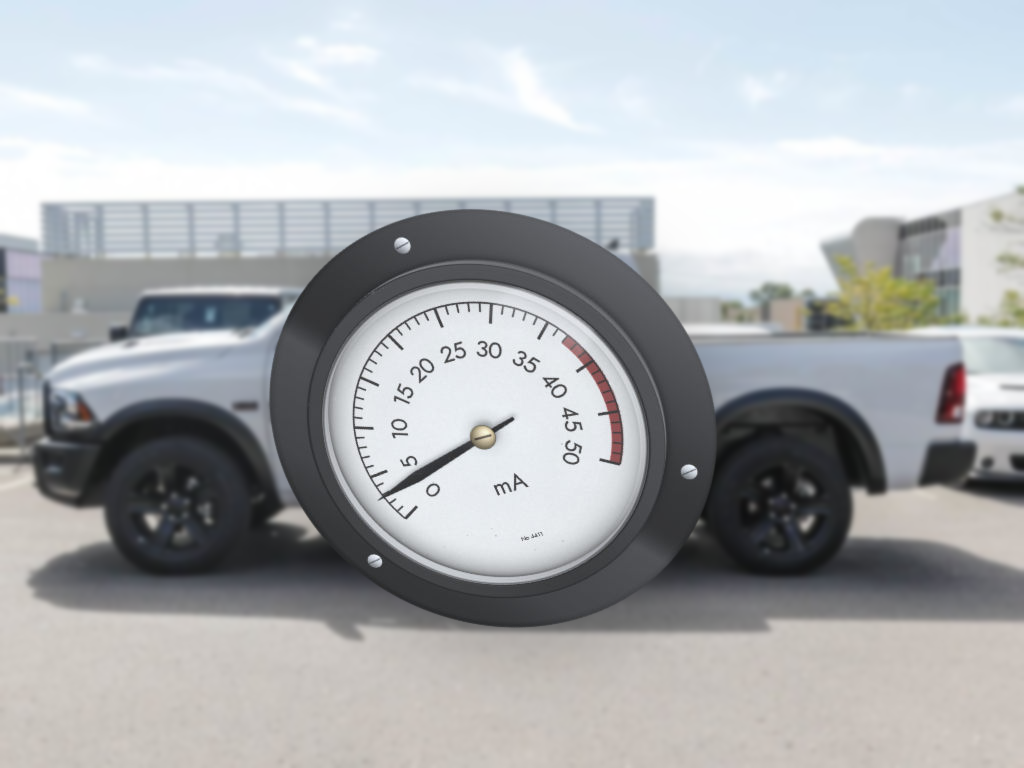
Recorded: 3 mA
